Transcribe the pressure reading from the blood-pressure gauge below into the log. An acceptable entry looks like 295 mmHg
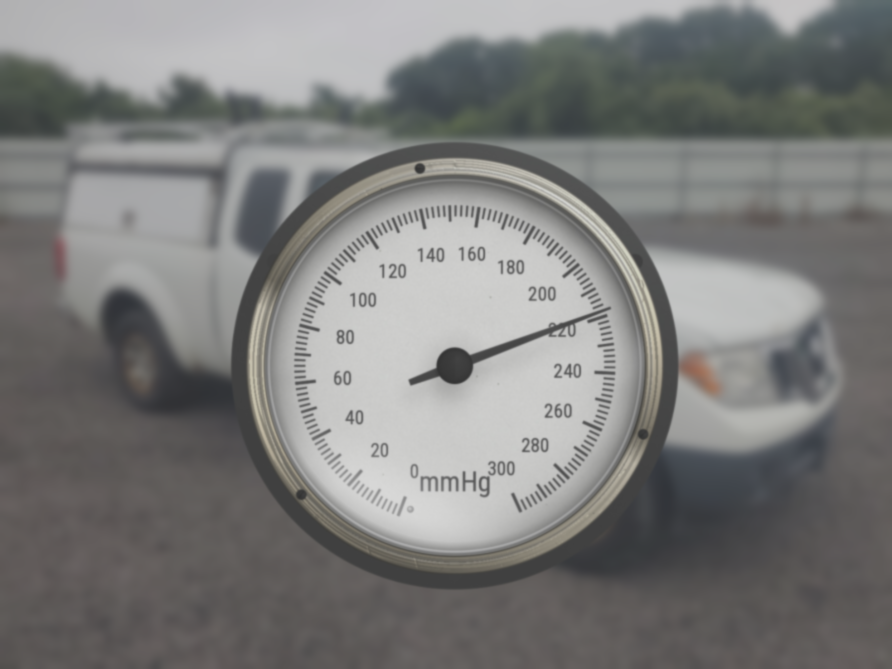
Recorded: 218 mmHg
